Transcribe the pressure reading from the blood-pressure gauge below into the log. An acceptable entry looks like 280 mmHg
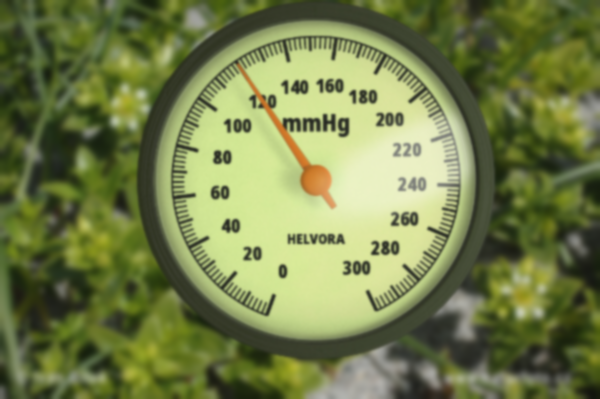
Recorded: 120 mmHg
